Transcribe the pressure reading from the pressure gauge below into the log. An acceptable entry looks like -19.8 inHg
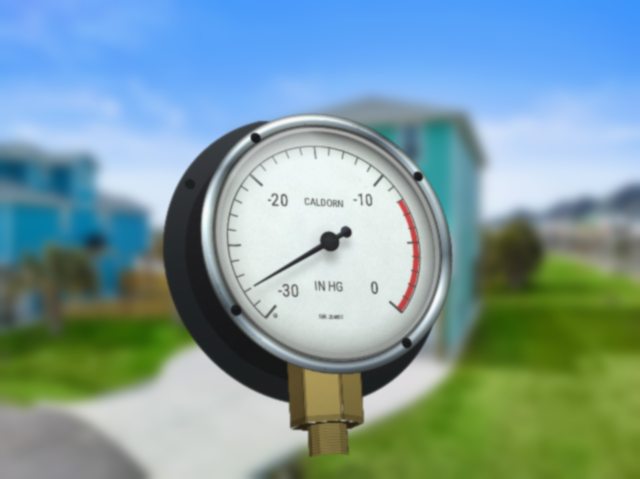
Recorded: -28 inHg
